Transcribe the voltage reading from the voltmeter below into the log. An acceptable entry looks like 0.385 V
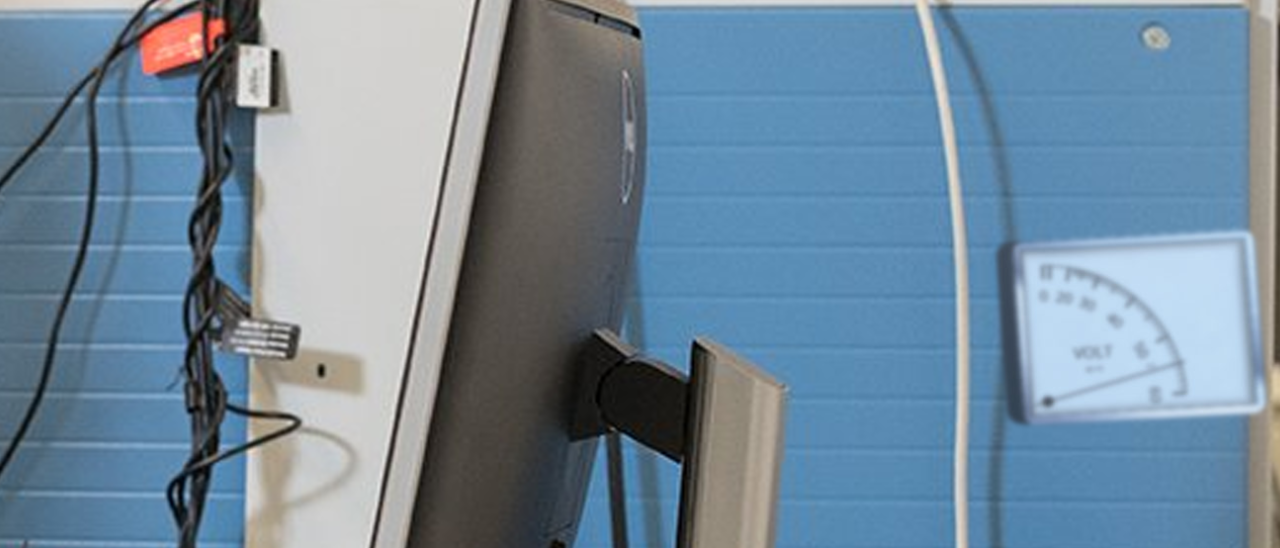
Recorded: 55 V
